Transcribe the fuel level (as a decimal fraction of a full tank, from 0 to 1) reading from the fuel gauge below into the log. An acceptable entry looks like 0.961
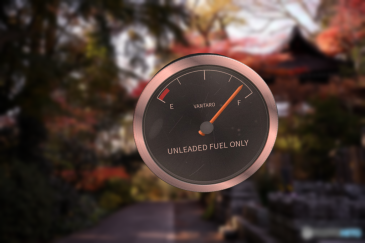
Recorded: 0.875
